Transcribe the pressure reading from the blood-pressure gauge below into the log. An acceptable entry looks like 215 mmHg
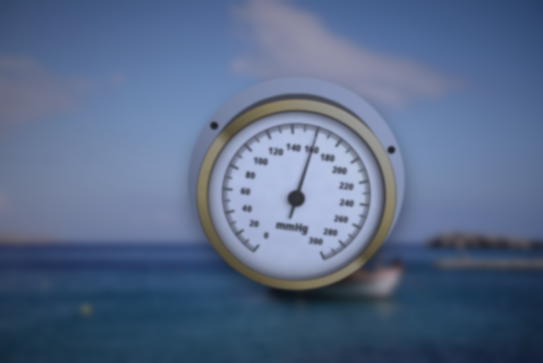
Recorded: 160 mmHg
